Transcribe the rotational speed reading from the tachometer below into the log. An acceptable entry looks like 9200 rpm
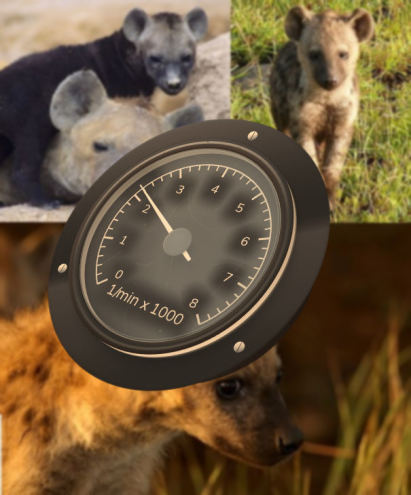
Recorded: 2200 rpm
